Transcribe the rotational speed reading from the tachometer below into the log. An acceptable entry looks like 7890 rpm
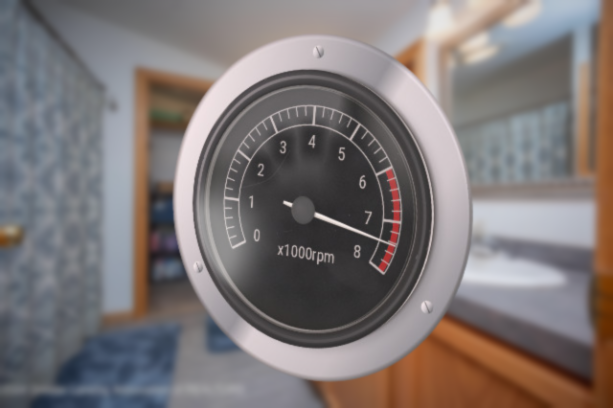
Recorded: 7400 rpm
